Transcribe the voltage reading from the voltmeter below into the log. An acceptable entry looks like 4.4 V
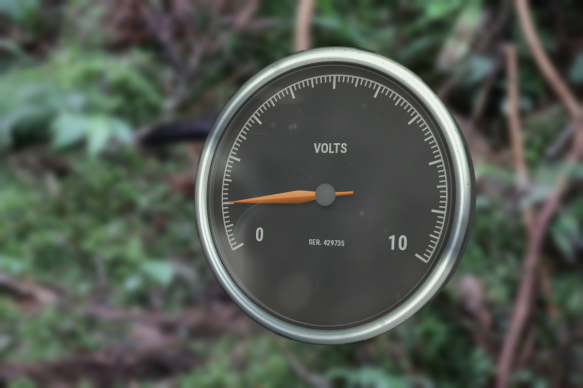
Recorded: 1 V
